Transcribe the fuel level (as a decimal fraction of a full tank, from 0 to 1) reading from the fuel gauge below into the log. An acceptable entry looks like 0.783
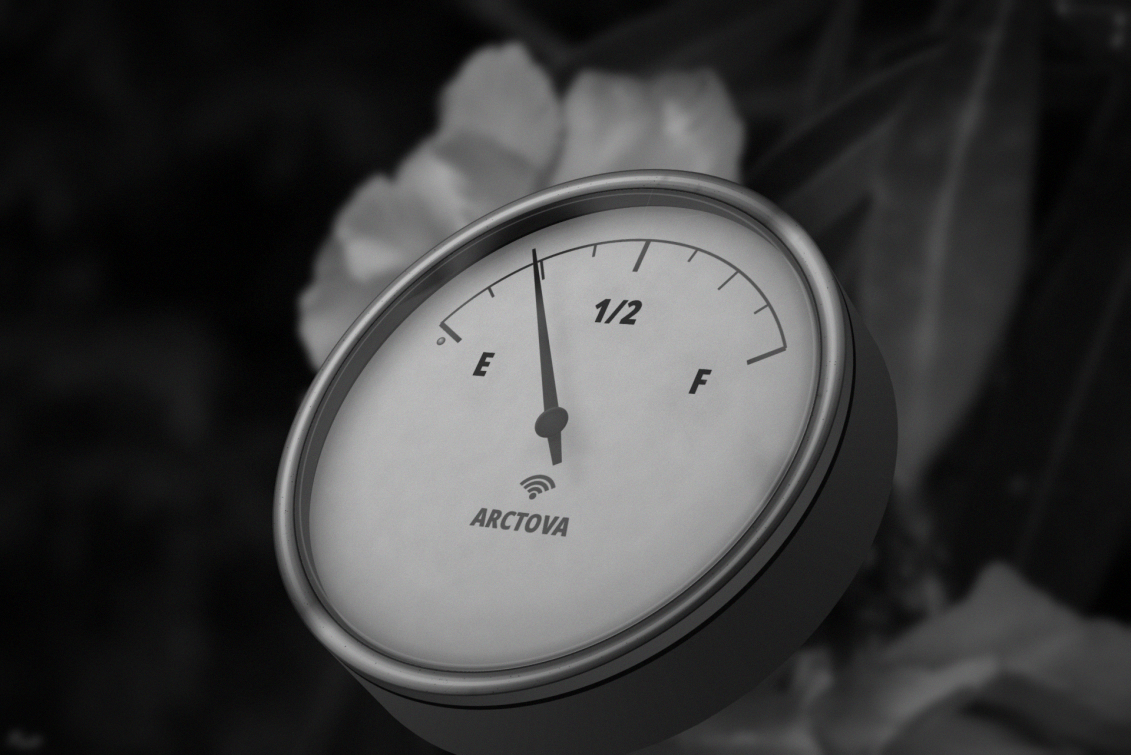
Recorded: 0.25
